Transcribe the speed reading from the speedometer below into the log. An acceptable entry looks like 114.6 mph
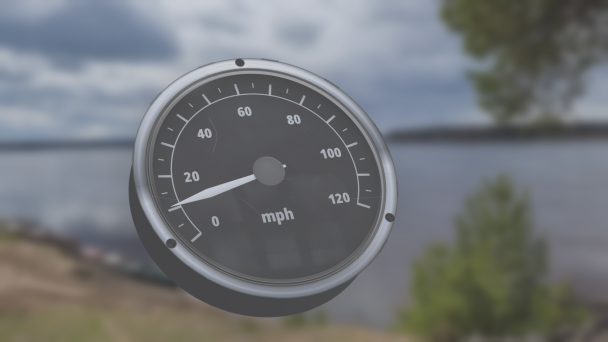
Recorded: 10 mph
